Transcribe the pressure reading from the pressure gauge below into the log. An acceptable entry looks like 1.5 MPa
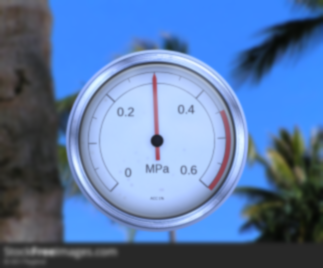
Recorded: 0.3 MPa
